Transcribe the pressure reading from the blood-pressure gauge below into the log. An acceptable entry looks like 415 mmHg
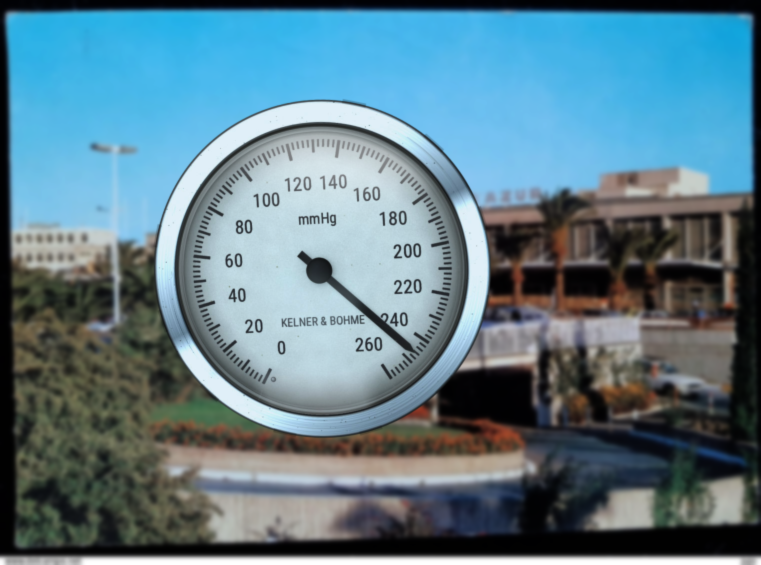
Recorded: 246 mmHg
